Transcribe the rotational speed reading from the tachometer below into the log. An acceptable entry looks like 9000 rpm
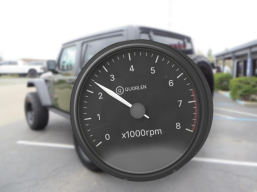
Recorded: 2400 rpm
